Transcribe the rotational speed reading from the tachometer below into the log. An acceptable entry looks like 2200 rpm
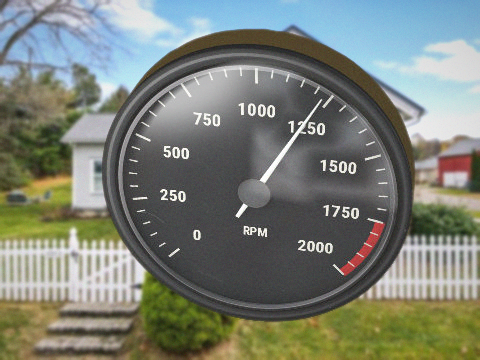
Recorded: 1225 rpm
